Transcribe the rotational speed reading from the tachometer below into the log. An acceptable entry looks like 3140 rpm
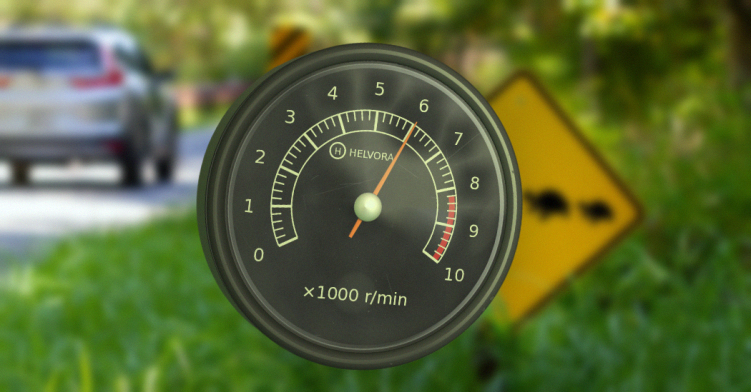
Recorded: 6000 rpm
